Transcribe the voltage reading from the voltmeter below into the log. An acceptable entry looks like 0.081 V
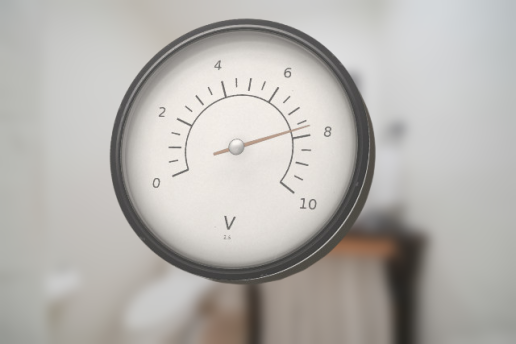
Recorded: 7.75 V
